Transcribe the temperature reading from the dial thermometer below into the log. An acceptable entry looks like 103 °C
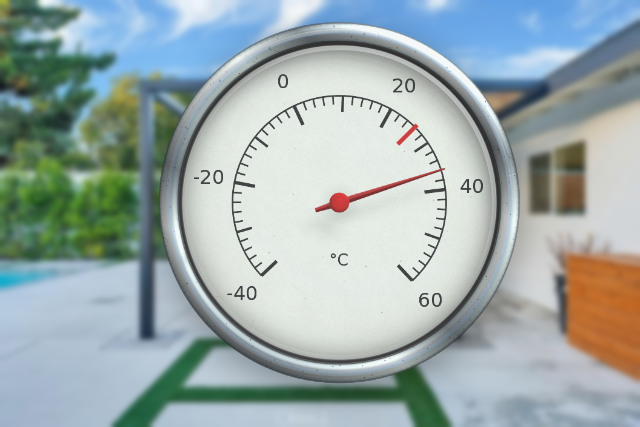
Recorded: 36 °C
